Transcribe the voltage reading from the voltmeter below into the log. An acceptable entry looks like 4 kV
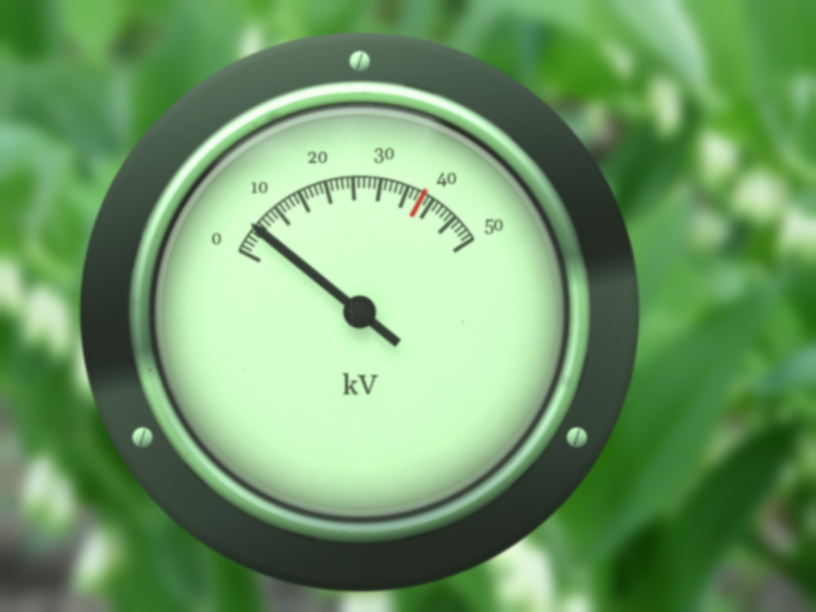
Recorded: 5 kV
